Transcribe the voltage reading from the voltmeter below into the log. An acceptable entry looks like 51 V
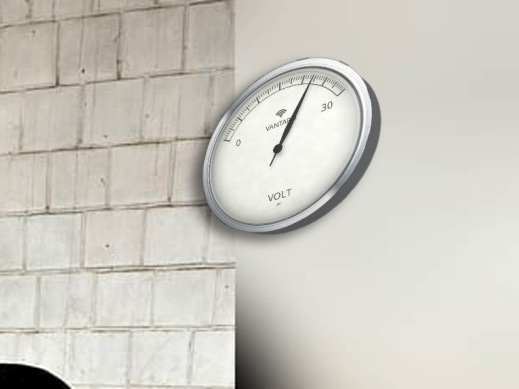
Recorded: 22.5 V
